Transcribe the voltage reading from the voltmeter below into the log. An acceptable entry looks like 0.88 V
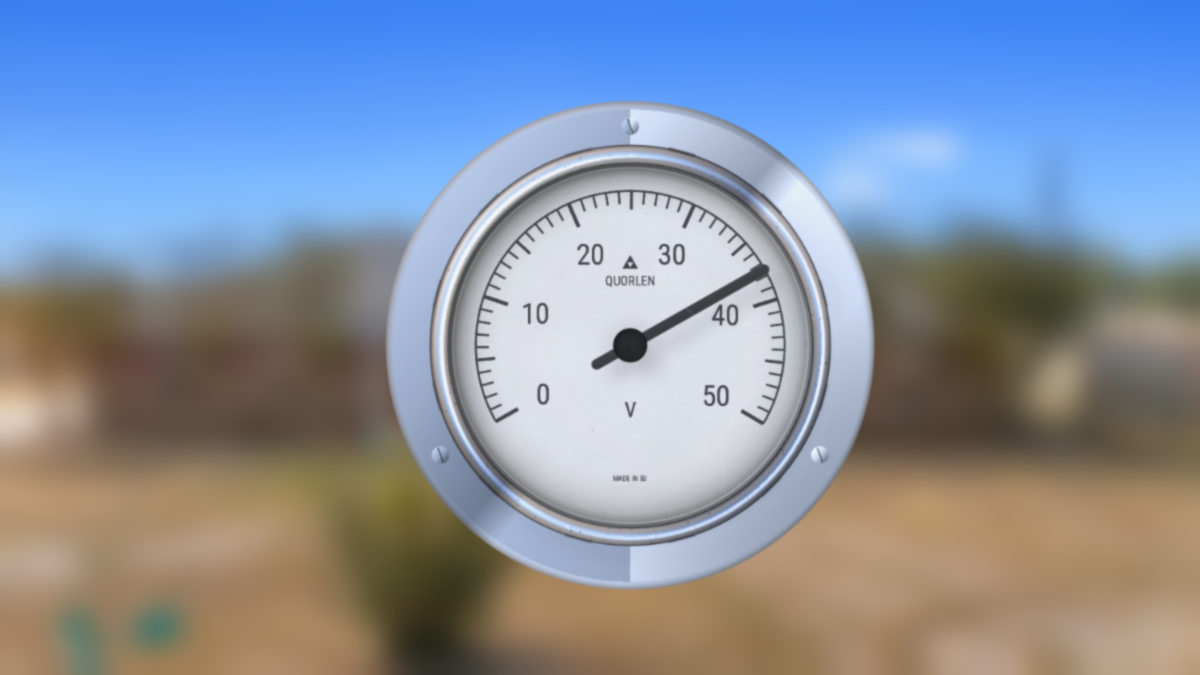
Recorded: 37.5 V
